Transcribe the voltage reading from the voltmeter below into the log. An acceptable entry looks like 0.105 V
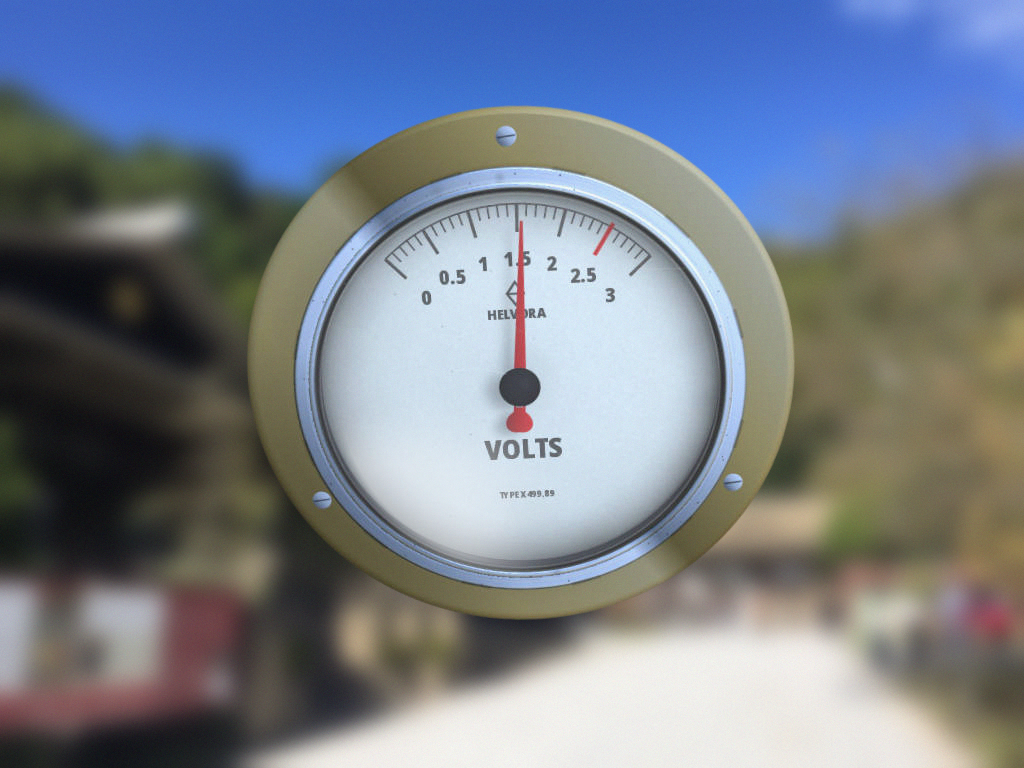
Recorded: 1.55 V
